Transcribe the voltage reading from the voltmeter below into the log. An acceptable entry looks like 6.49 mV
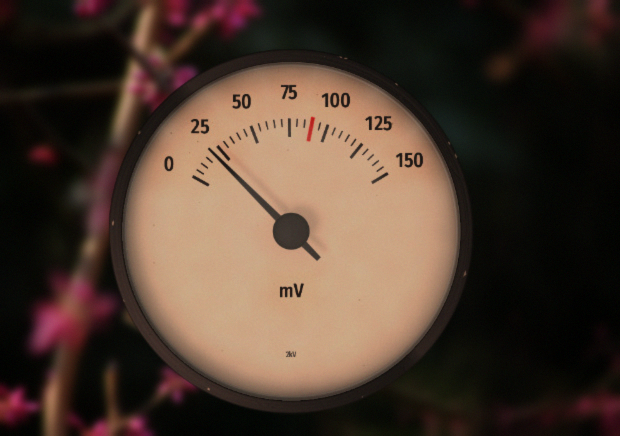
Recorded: 20 mV
